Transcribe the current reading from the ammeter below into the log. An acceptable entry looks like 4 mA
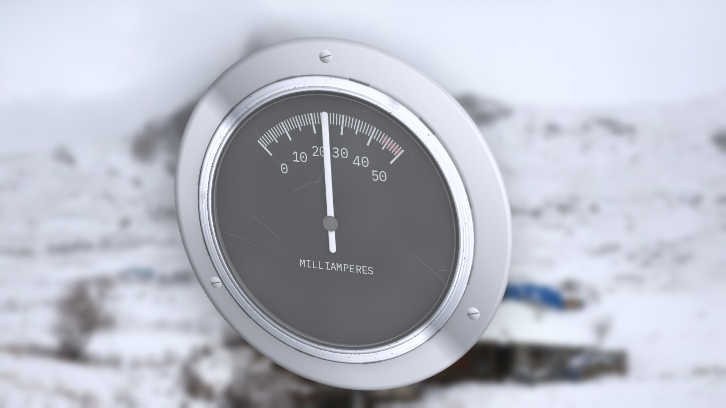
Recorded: 25 mA
